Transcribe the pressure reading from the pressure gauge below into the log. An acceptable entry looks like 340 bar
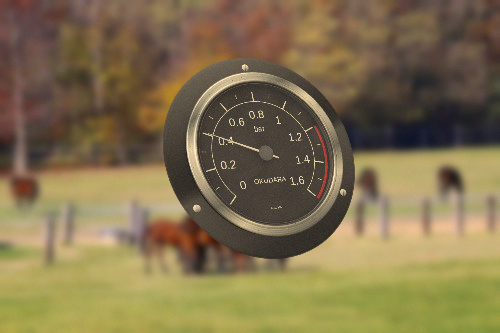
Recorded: 0.4 bar
